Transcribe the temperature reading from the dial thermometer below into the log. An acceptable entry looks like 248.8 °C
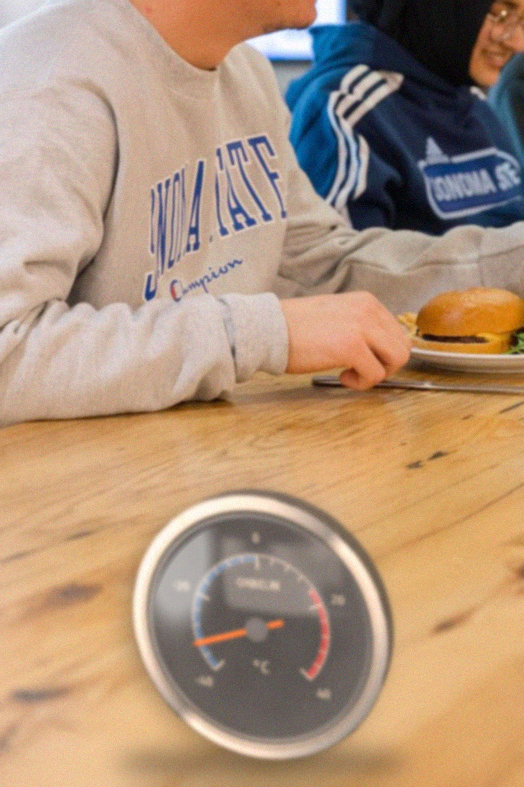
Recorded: -32 °C
